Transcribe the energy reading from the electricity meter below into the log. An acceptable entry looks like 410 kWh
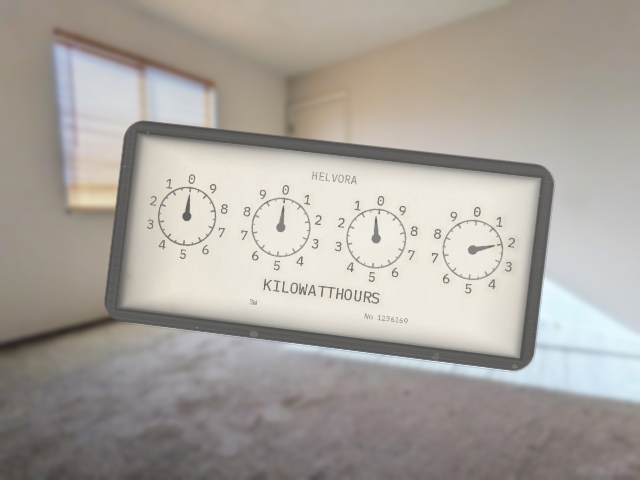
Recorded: 2 kWh
